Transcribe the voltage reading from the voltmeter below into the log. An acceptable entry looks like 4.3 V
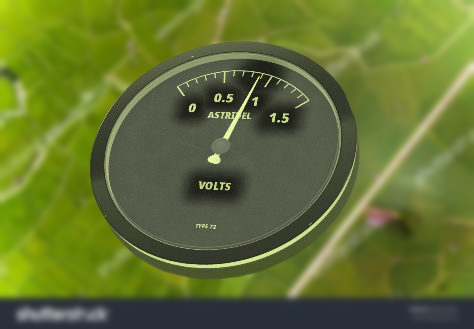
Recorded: 0.9 V
